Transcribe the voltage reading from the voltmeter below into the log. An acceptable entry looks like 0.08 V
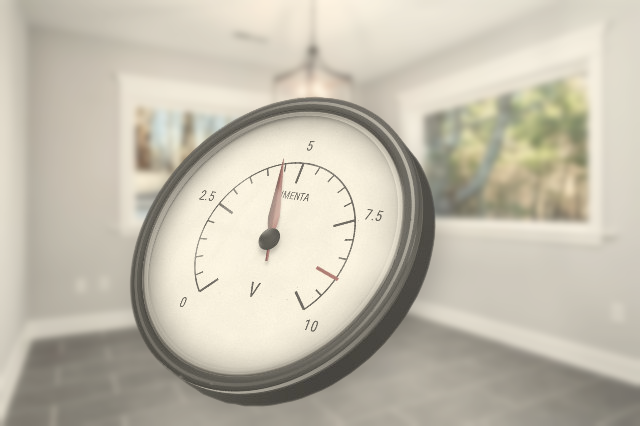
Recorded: 4.5 V
